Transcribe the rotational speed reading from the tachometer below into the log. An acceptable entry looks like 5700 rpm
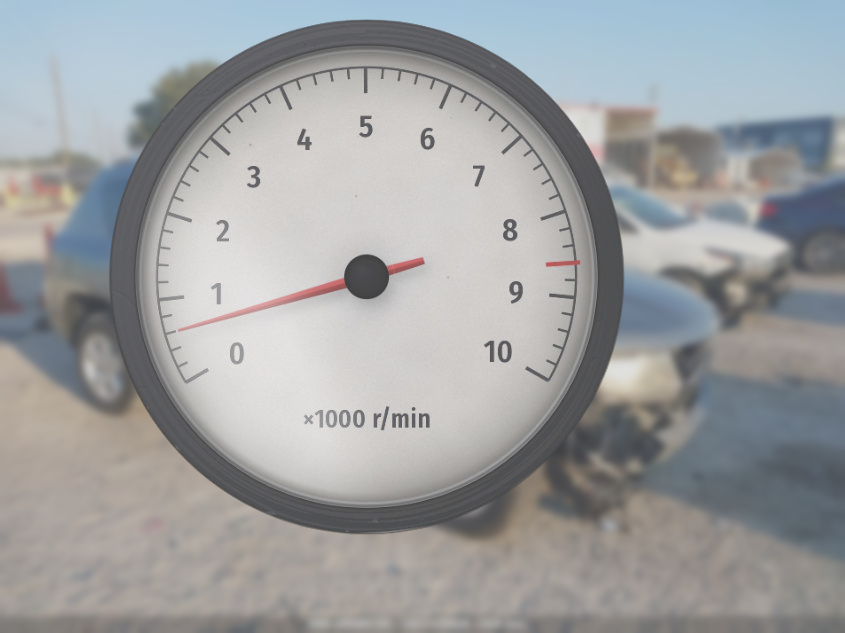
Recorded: 600 rpm
